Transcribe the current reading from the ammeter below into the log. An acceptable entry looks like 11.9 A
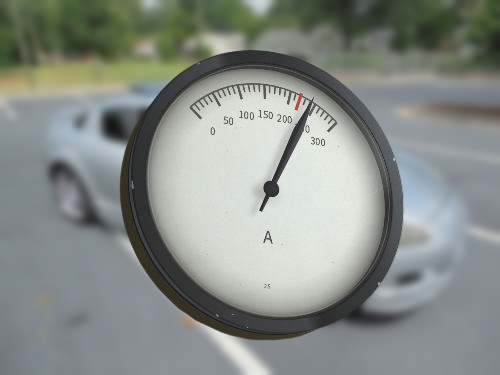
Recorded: 240 A
